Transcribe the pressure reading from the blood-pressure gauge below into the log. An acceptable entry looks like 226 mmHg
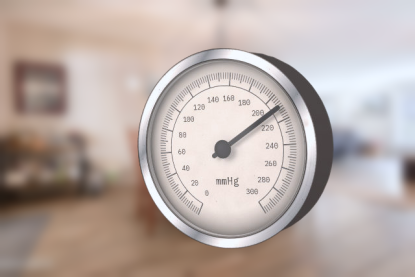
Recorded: 210 mmHg
